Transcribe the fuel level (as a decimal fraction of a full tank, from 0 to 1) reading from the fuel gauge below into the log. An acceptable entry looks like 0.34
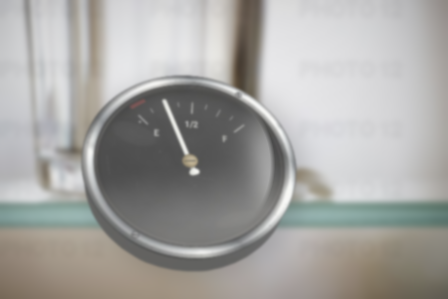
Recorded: 0.25
